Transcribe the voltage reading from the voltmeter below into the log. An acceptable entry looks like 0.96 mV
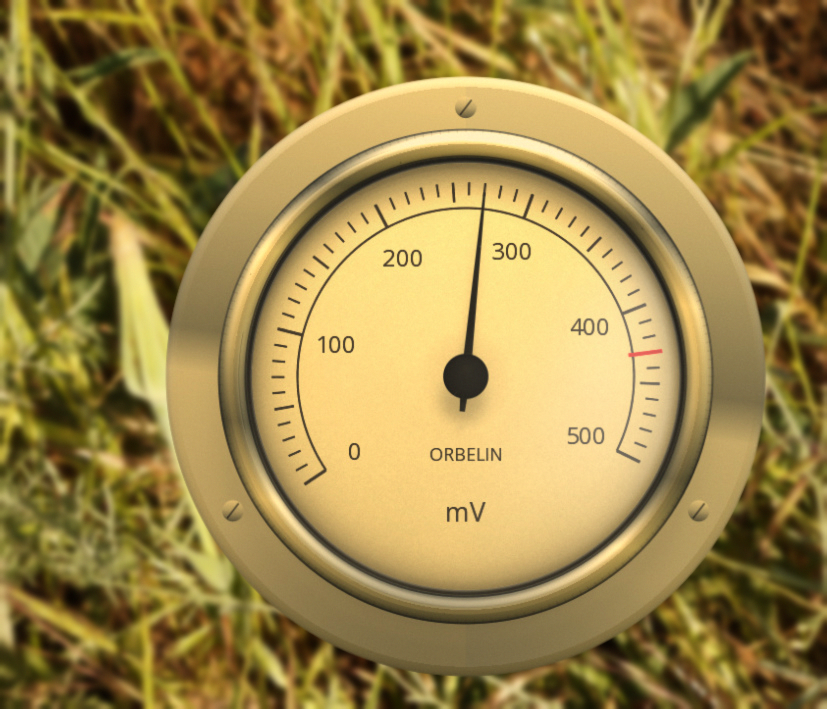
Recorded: 270 mV
